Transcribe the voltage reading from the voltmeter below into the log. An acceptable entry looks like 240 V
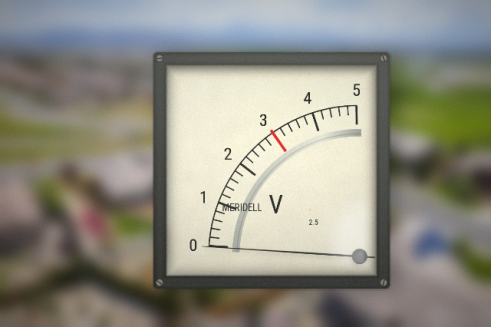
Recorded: 0 V
